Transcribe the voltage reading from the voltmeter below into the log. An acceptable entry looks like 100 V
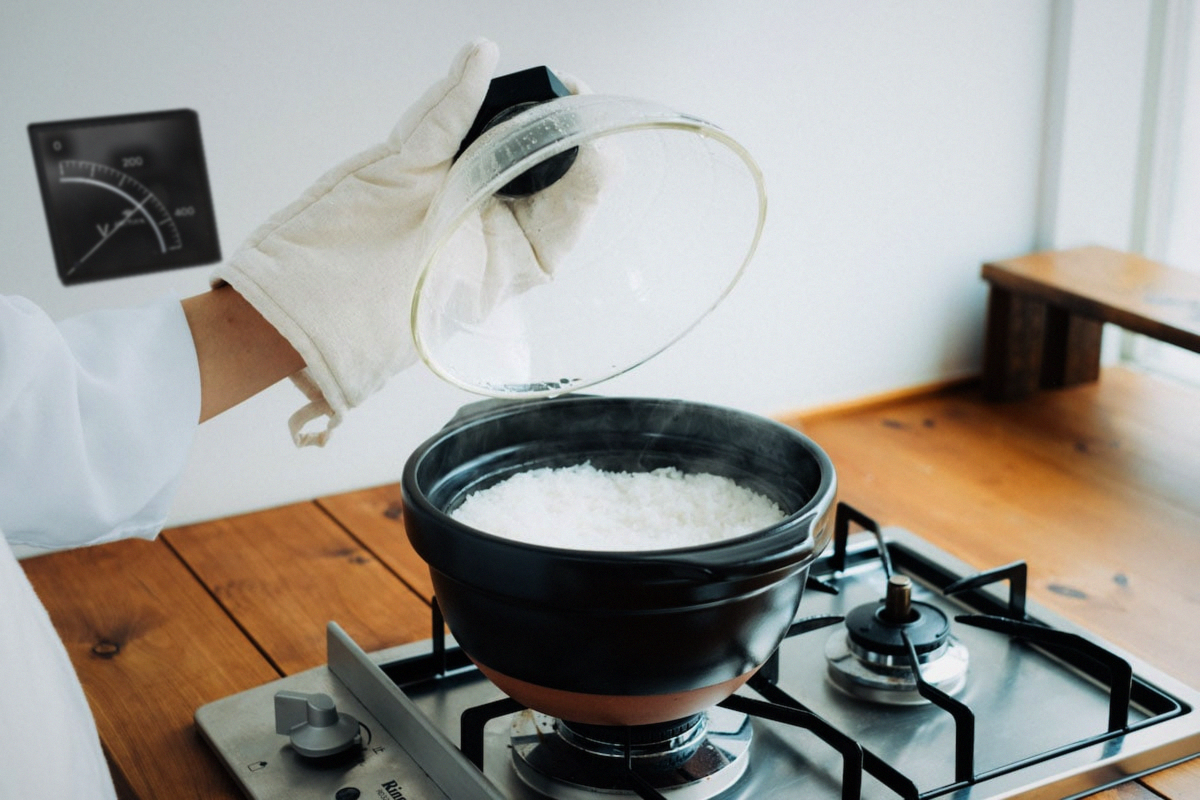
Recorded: 300 V
